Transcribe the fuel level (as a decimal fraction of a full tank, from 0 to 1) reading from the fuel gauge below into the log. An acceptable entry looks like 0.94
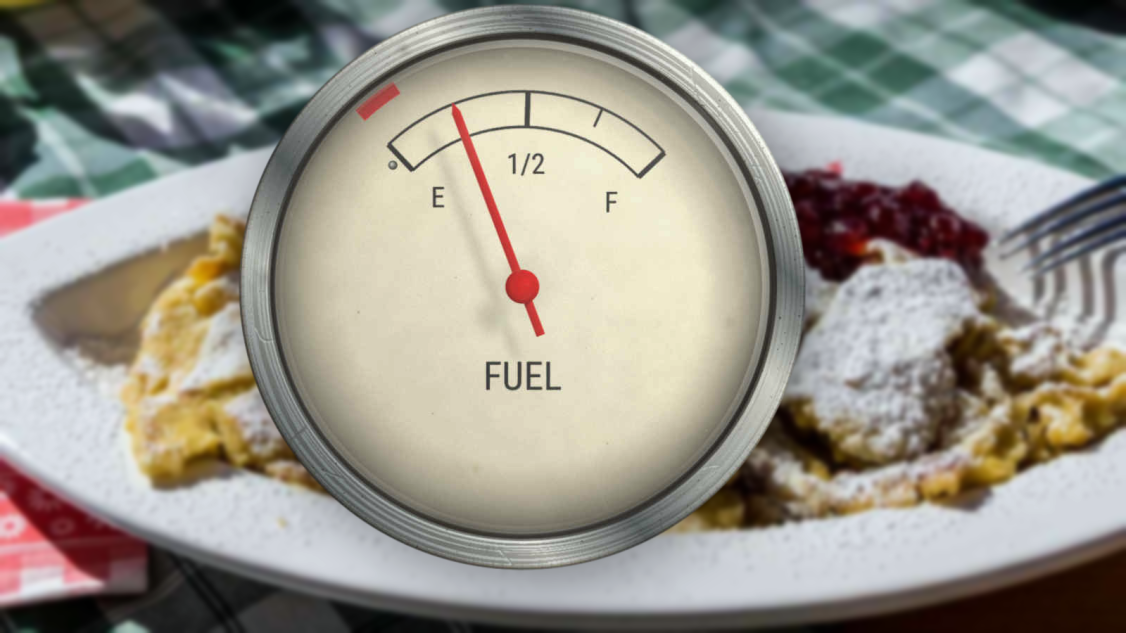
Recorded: 0.25
